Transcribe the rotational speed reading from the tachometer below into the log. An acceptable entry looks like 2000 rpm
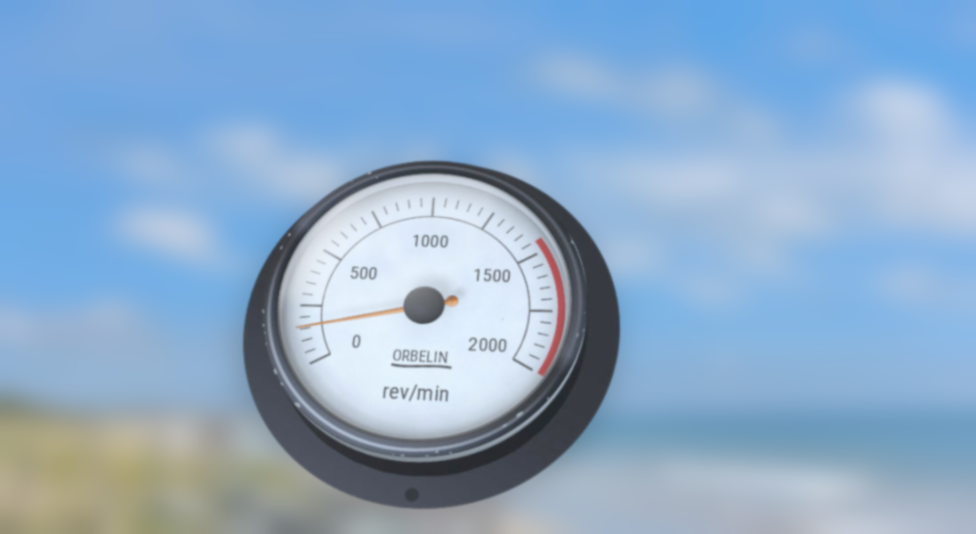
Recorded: 150 rpm
